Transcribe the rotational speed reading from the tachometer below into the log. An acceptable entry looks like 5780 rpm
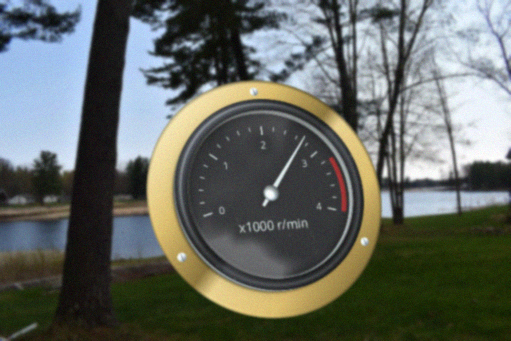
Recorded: 2700 rpm
